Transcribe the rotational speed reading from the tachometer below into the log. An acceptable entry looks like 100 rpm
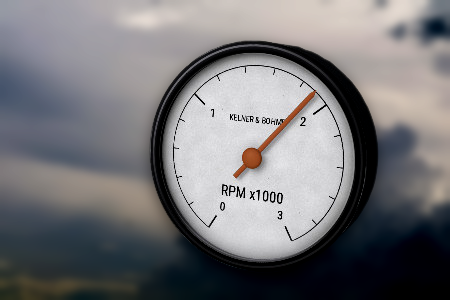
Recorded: 1900 rpm
